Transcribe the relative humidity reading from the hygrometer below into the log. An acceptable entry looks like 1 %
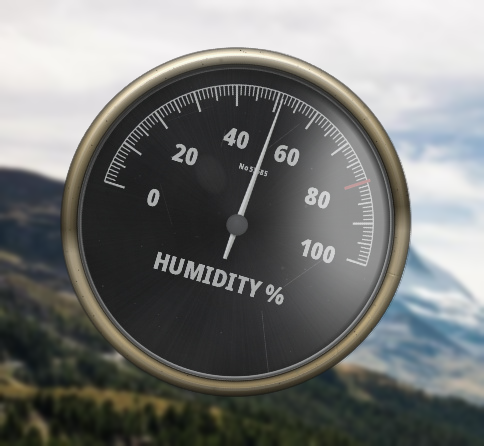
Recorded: 51 %
